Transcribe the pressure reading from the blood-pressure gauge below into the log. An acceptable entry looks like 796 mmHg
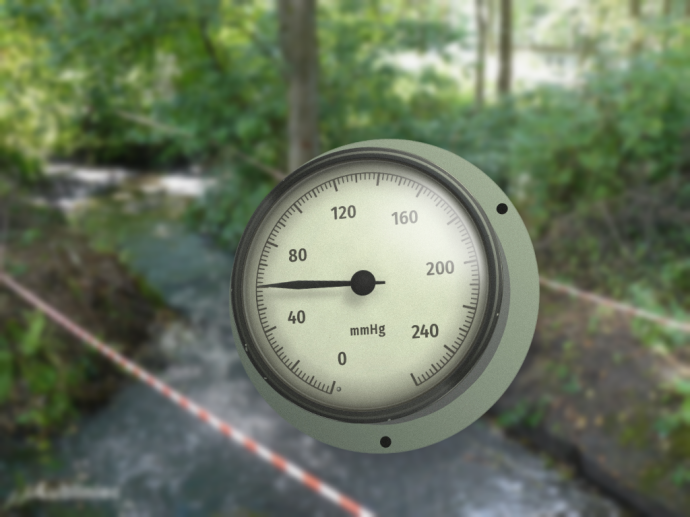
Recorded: 60 mmHg
